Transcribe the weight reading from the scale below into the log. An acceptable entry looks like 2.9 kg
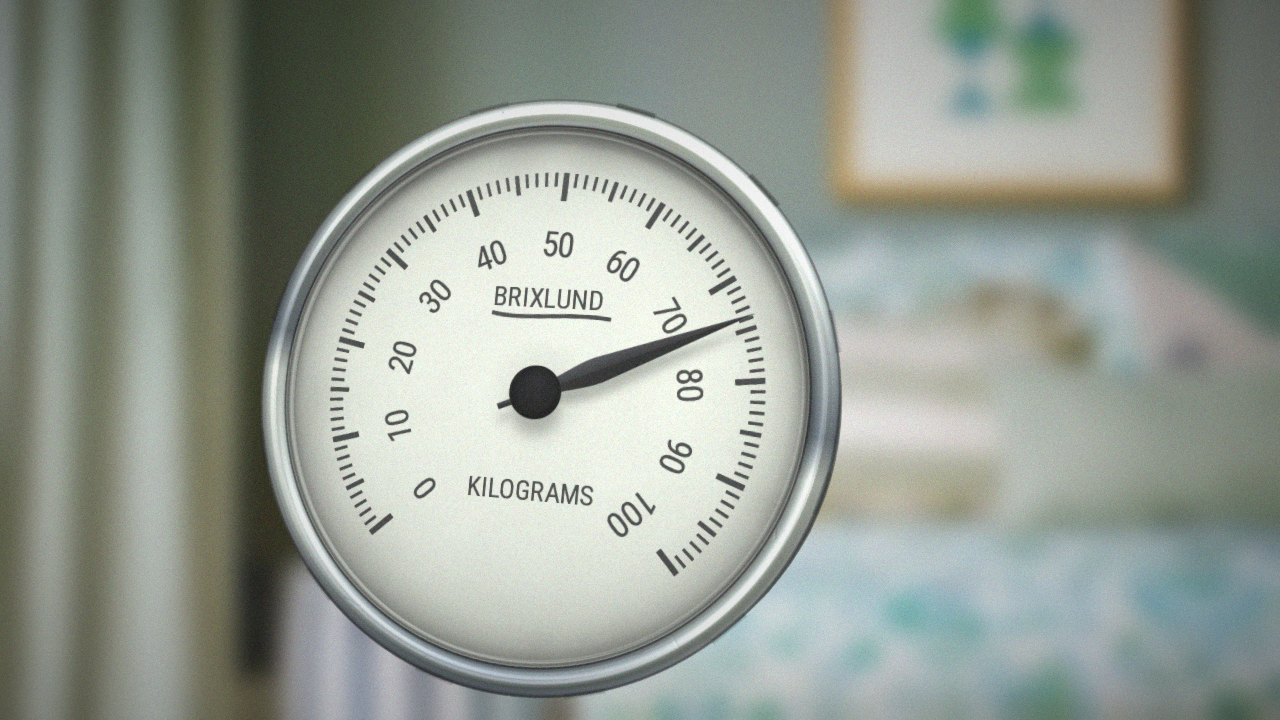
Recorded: 74 kg
